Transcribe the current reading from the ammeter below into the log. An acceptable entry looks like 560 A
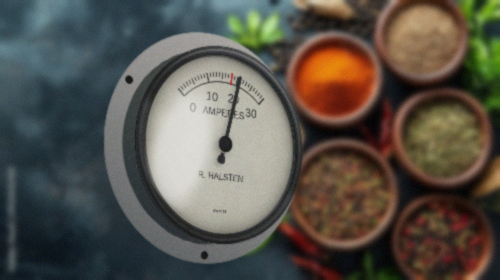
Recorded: 20 A
